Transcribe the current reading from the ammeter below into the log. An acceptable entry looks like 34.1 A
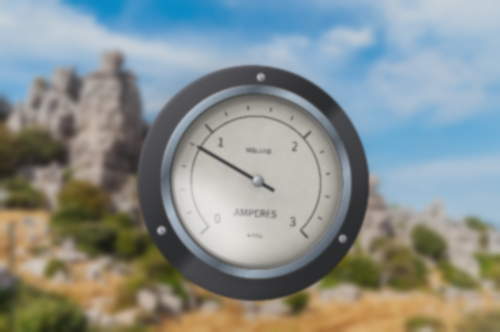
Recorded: 0.8 A
